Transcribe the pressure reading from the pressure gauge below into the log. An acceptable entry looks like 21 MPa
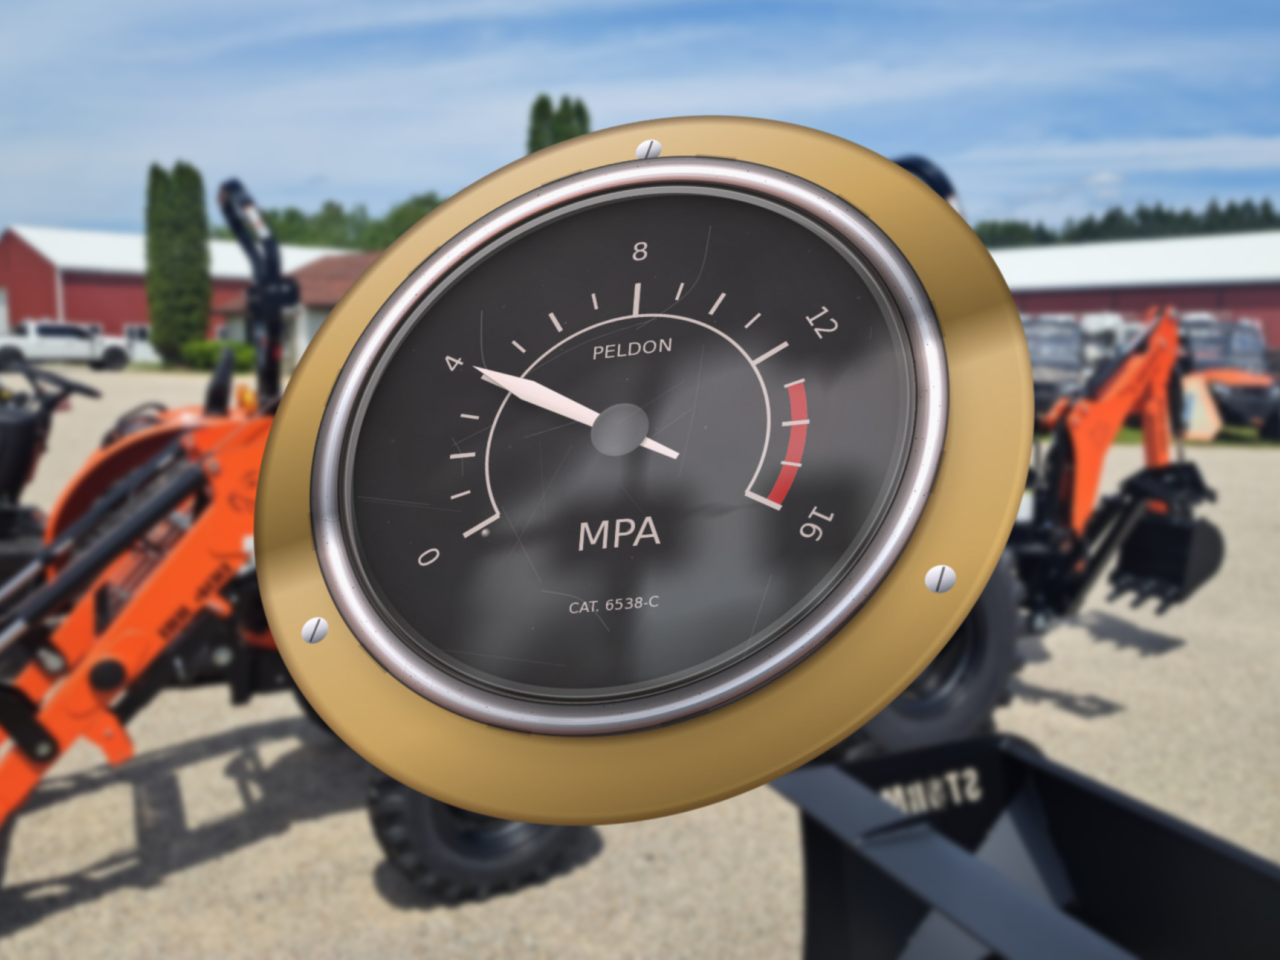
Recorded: 4 MPa
